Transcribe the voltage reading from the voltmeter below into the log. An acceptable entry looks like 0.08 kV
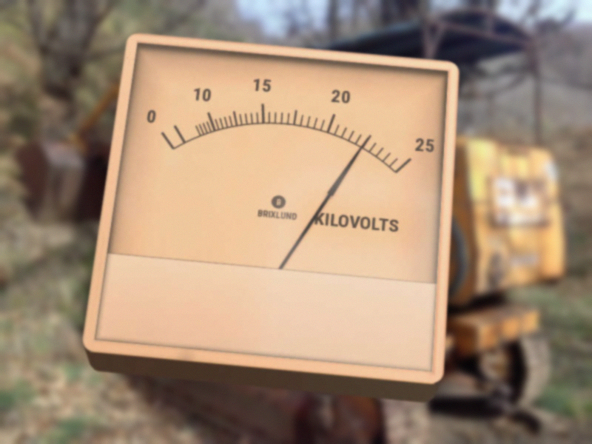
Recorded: 22.5 kV
